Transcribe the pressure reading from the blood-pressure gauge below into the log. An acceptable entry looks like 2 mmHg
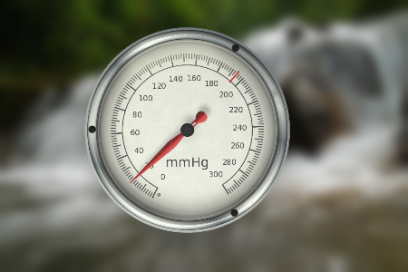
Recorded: 20 mmHg
